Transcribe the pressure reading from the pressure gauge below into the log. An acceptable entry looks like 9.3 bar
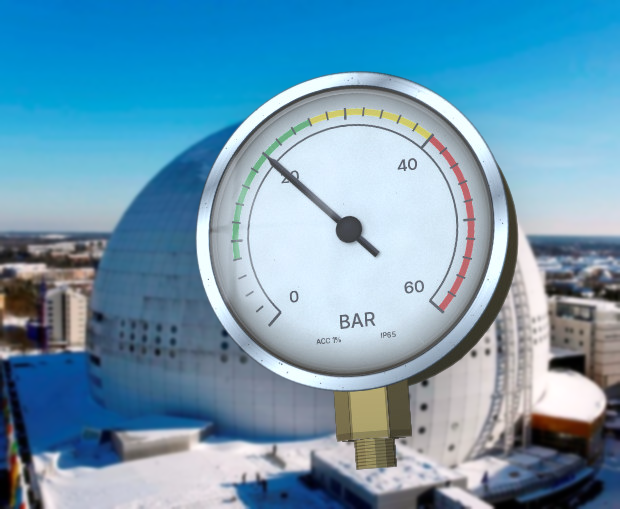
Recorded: 20 bar
